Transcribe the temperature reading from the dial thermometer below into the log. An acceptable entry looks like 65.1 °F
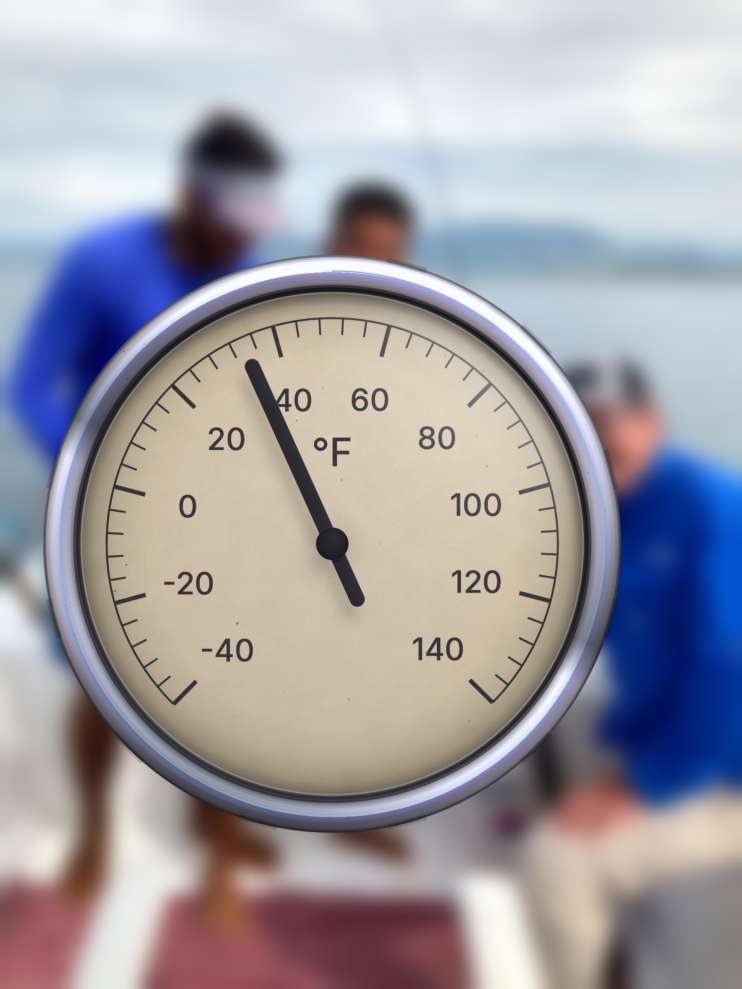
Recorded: 34 °F
